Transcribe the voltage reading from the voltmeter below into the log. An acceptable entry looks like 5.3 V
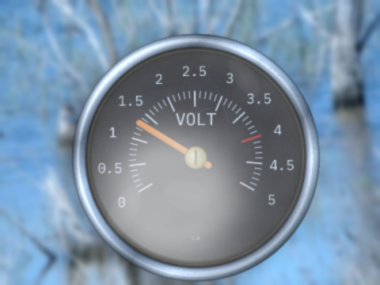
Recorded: 1.3 V
